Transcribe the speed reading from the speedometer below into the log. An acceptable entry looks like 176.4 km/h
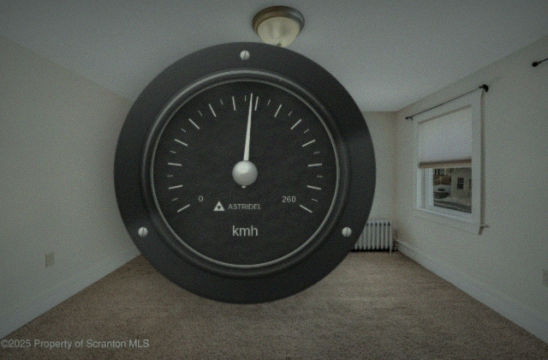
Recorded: 135 km/h
